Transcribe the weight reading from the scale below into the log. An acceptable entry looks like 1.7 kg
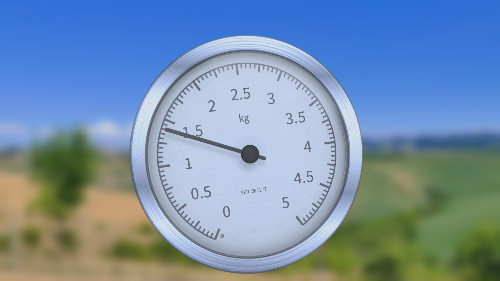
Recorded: 1.4 kg
